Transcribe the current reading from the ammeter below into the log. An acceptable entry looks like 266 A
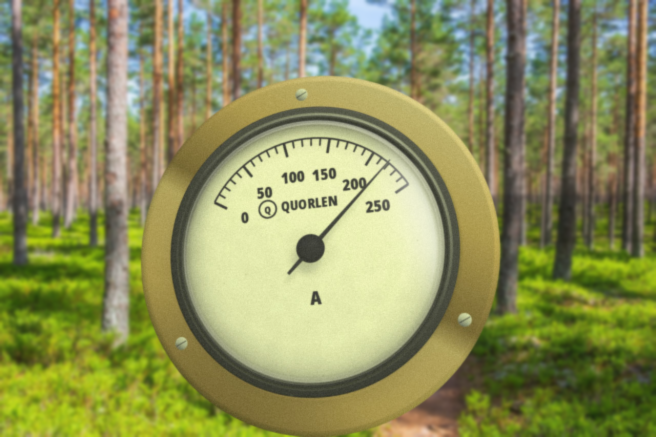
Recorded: 220 A
